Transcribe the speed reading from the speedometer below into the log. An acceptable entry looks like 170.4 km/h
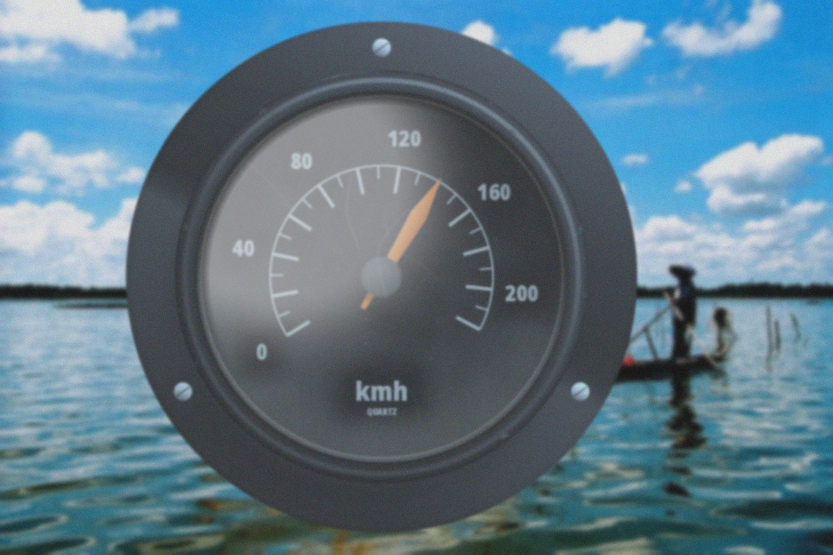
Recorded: 140 km/h
